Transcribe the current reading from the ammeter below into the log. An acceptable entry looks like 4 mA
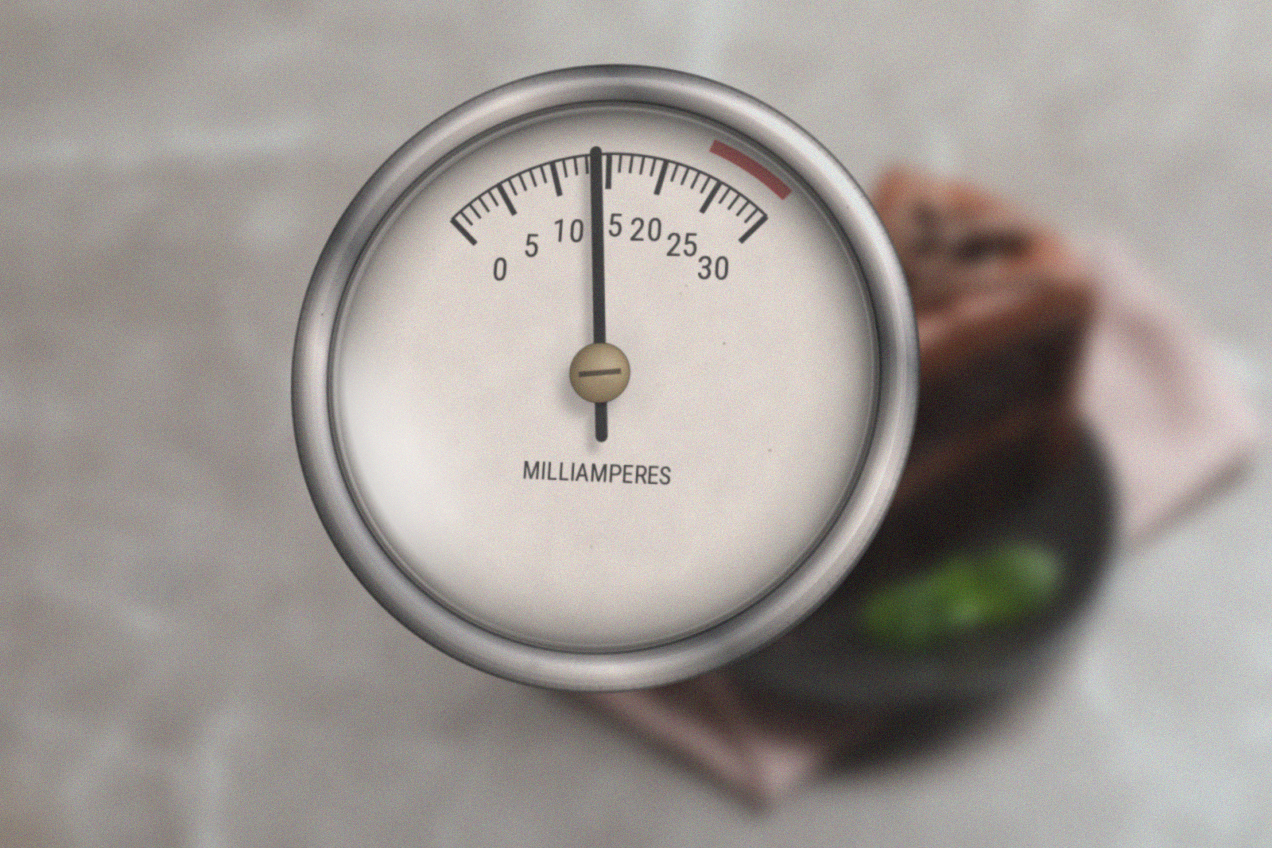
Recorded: 14 mA
